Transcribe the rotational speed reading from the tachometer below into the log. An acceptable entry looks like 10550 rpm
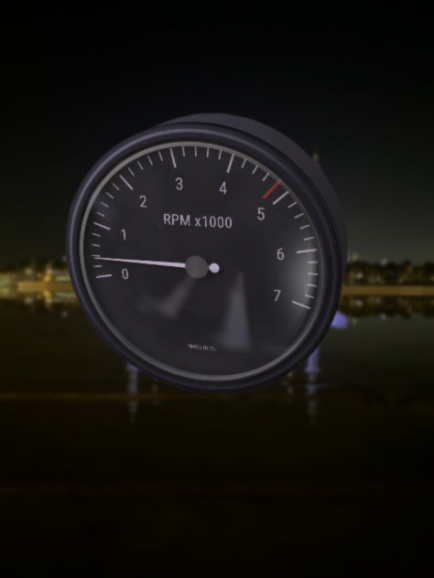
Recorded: 400 rpm
